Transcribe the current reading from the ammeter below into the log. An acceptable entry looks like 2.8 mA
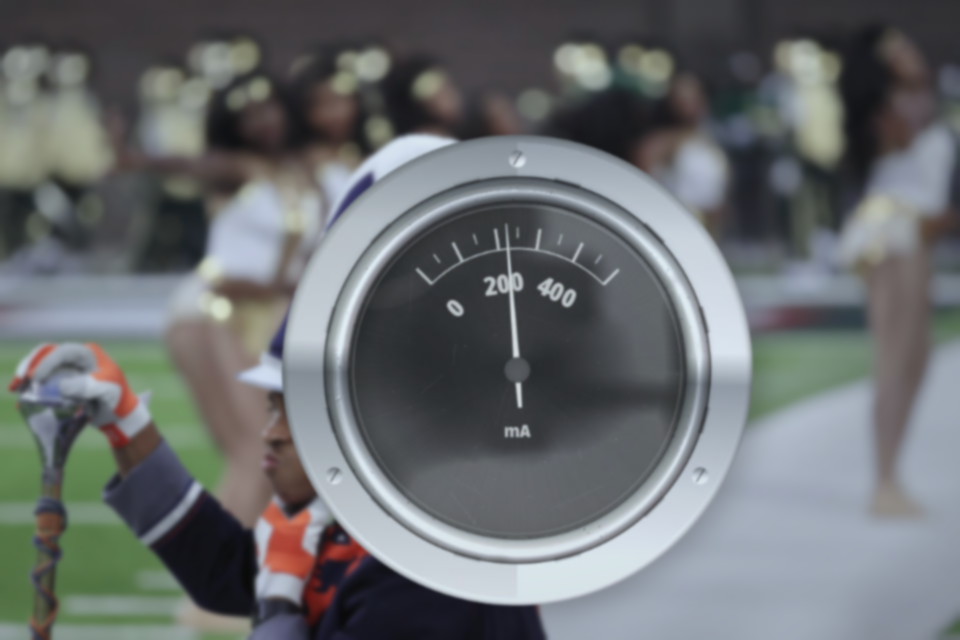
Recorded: 225 mA
